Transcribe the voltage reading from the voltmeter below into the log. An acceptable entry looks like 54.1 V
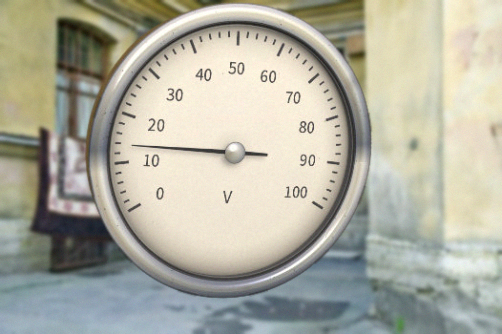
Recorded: 14 V
